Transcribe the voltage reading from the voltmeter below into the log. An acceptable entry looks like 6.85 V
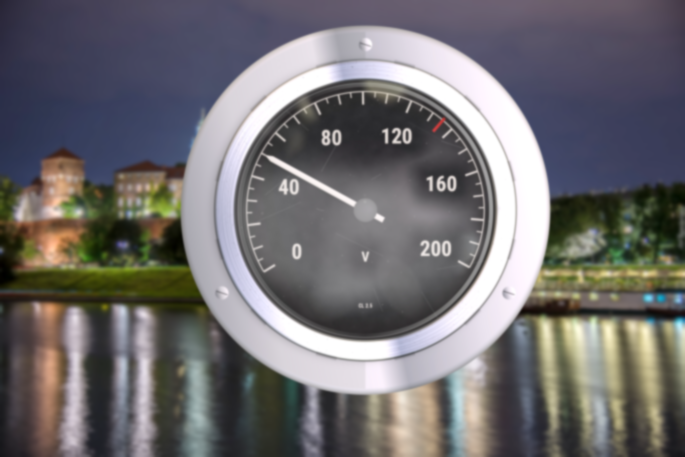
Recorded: 50 V
